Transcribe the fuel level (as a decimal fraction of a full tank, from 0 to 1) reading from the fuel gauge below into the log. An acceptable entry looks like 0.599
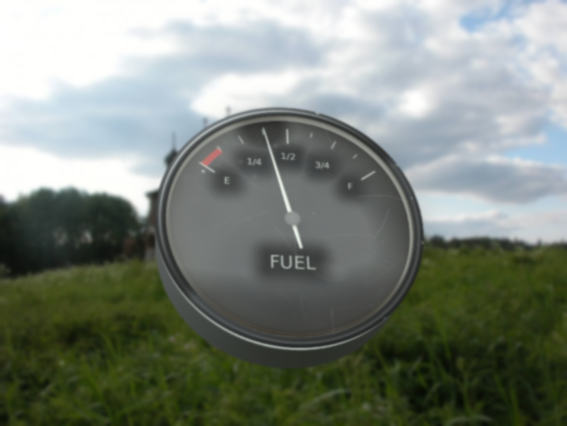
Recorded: 0.375
